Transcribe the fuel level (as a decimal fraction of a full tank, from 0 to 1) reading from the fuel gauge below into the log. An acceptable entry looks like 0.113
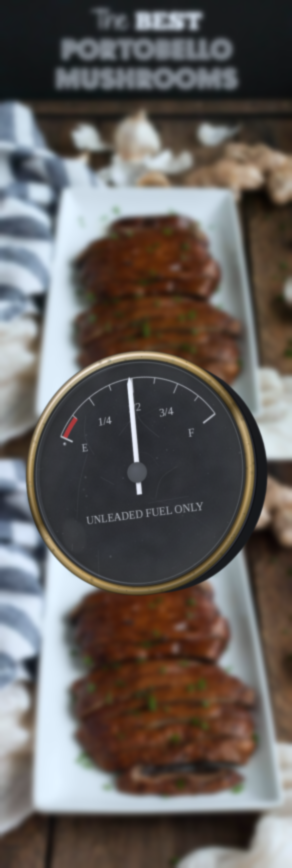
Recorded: 0.5
